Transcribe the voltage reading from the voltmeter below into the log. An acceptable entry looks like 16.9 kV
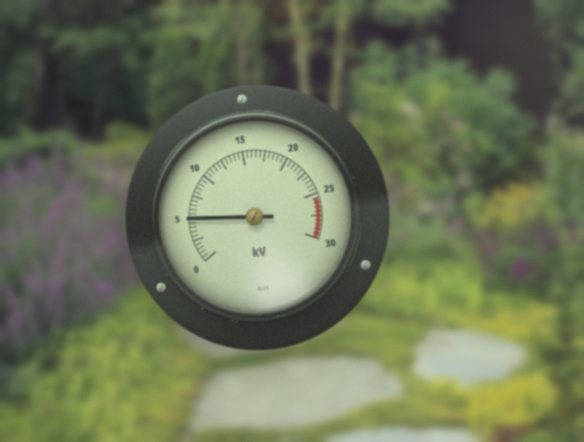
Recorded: 5 kV
